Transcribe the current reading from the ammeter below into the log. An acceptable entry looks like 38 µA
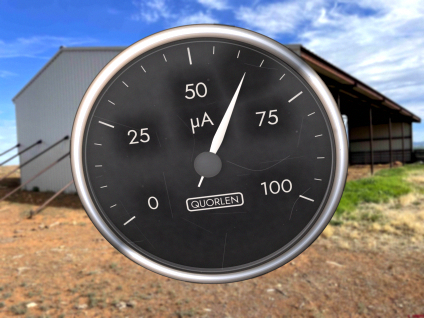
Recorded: 62.5 µA
